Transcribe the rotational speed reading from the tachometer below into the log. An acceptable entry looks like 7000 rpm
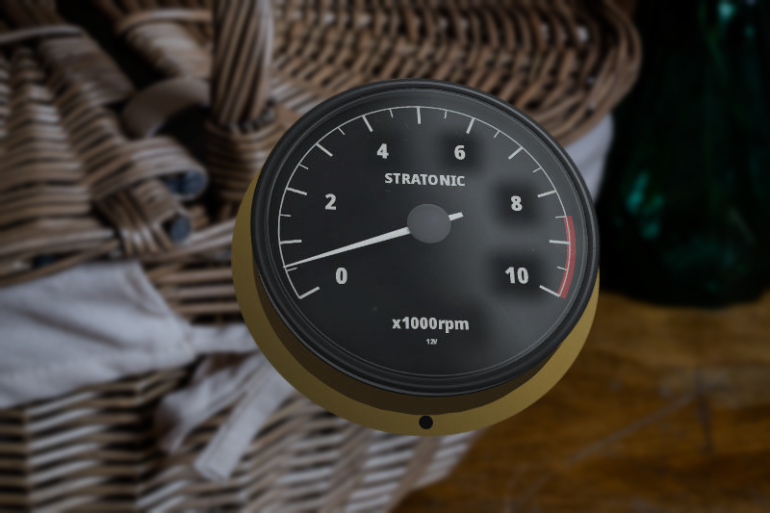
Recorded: 500 rpm
